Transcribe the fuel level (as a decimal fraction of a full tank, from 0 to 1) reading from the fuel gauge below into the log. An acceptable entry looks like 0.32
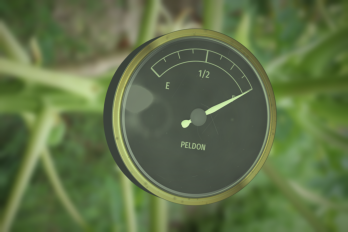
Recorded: 1
